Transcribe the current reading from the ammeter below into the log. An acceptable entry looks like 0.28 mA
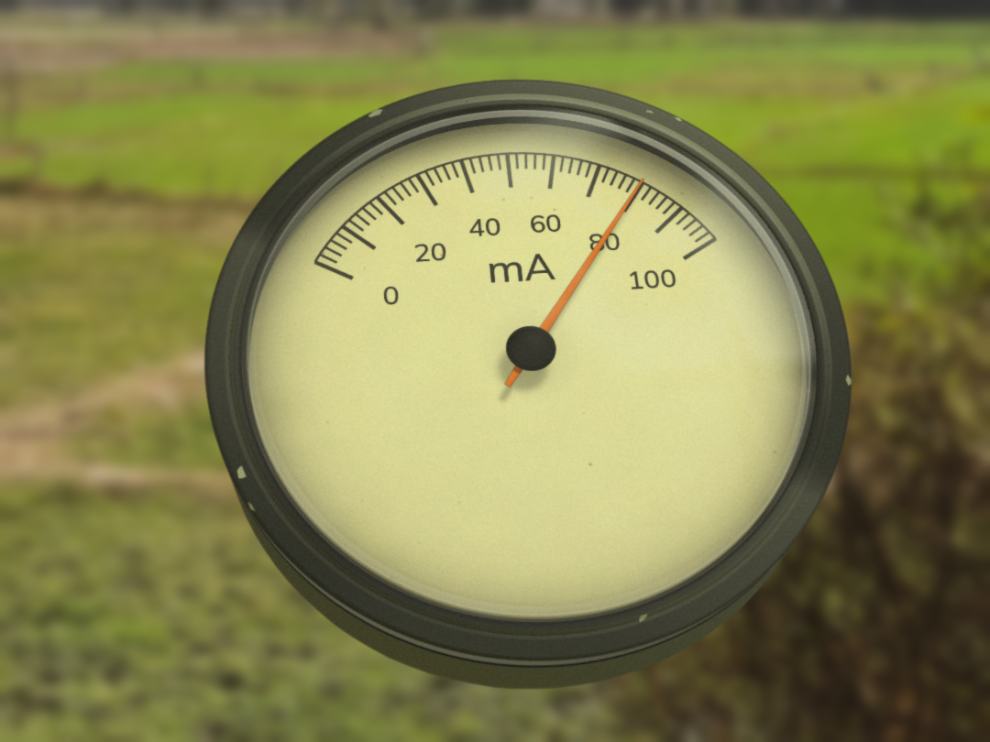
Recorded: 80 mA
